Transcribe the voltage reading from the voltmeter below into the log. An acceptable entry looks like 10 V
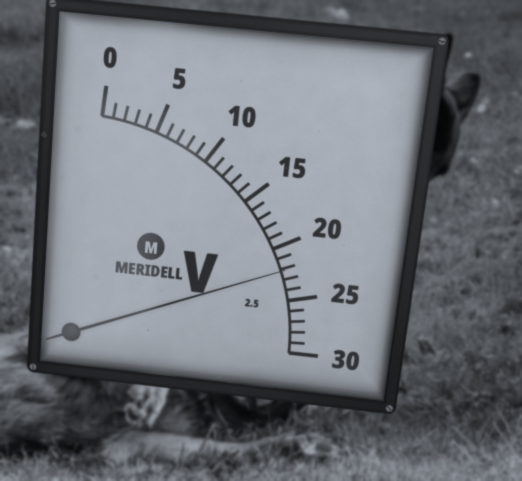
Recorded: 22 V
